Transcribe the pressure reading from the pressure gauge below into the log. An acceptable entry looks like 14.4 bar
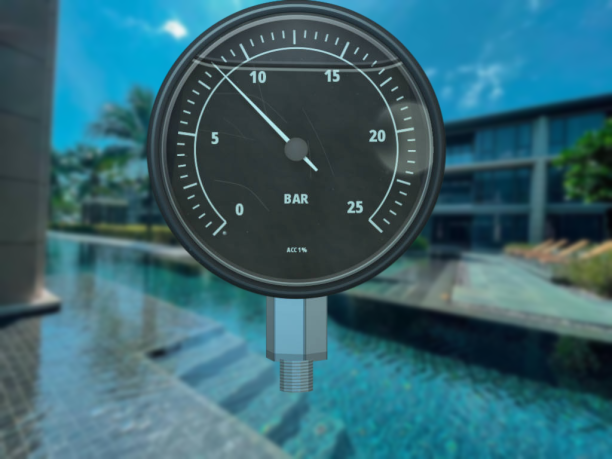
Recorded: 8.5 bar
